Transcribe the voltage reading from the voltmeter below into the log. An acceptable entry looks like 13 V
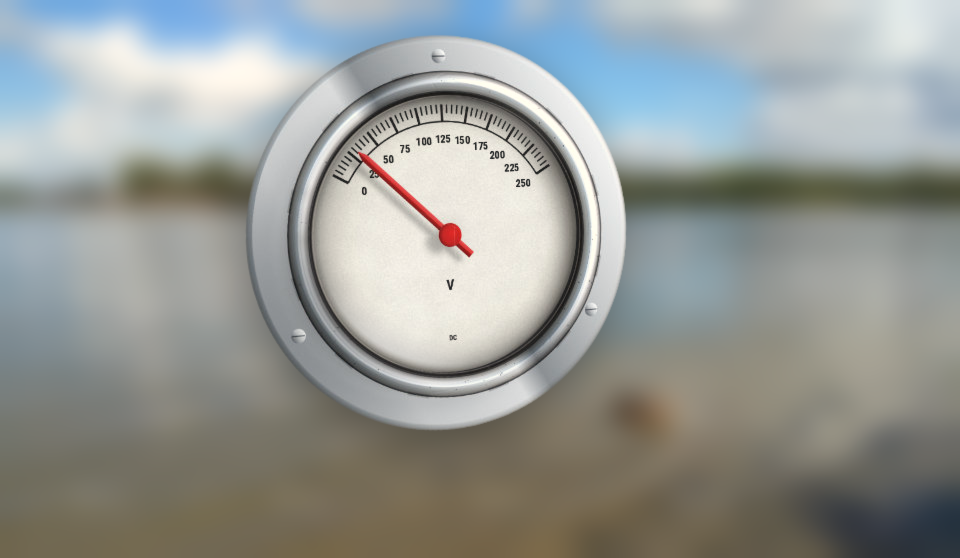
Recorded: 30 V
